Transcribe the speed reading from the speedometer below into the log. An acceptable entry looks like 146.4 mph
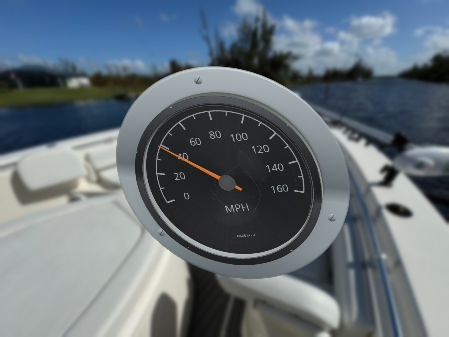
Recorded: 40 mph
